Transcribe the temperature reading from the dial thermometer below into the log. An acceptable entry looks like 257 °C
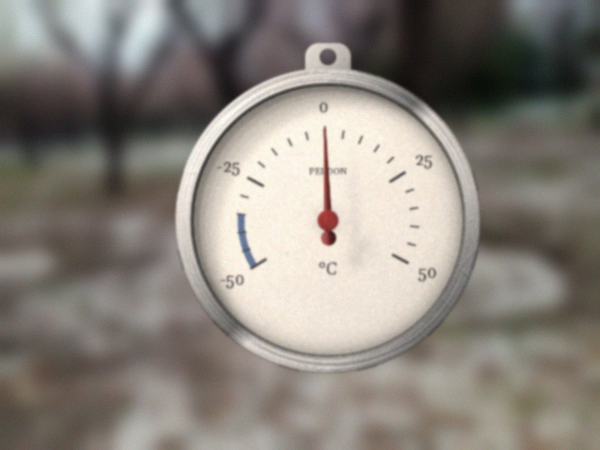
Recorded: 0 °C
